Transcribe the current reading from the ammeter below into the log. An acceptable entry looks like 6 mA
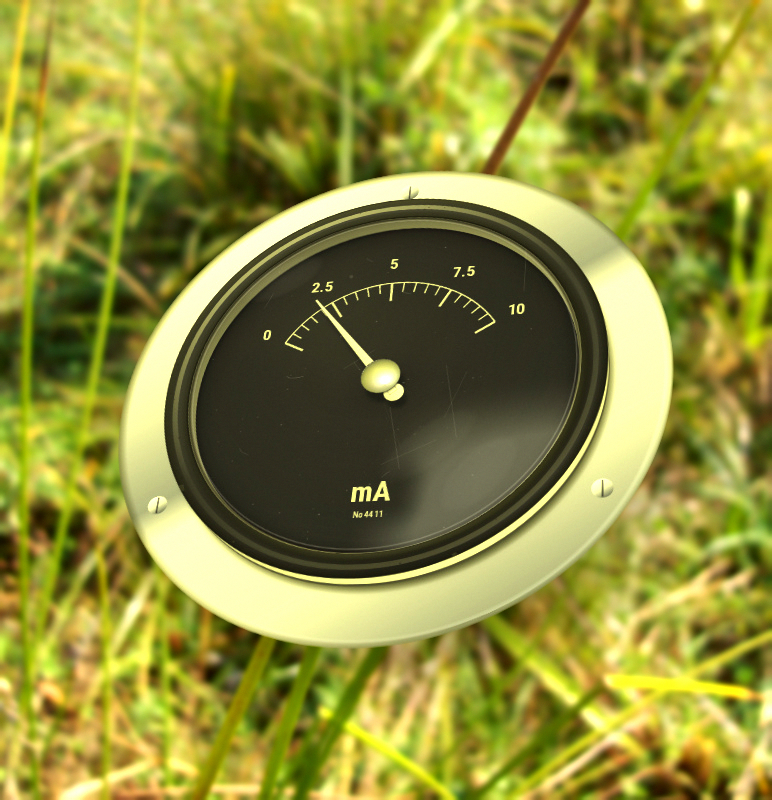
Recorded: 2 mA
